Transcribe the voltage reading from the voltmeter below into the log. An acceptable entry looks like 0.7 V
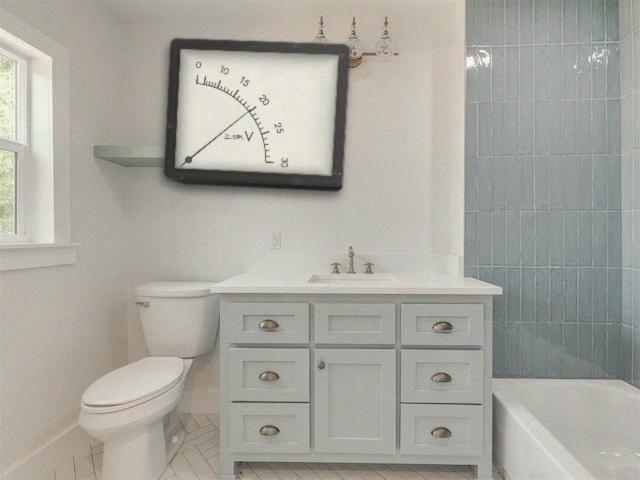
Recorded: 20 V
